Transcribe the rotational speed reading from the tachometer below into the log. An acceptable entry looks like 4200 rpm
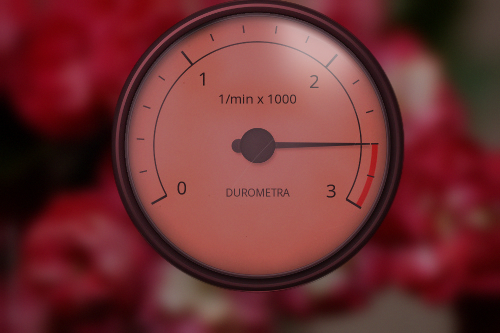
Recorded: 2600 rpm
